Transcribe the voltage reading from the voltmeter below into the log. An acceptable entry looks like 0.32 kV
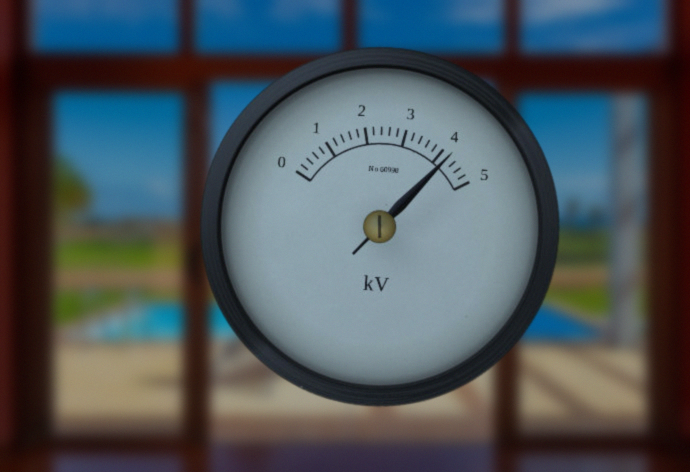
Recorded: 4.2 kV
